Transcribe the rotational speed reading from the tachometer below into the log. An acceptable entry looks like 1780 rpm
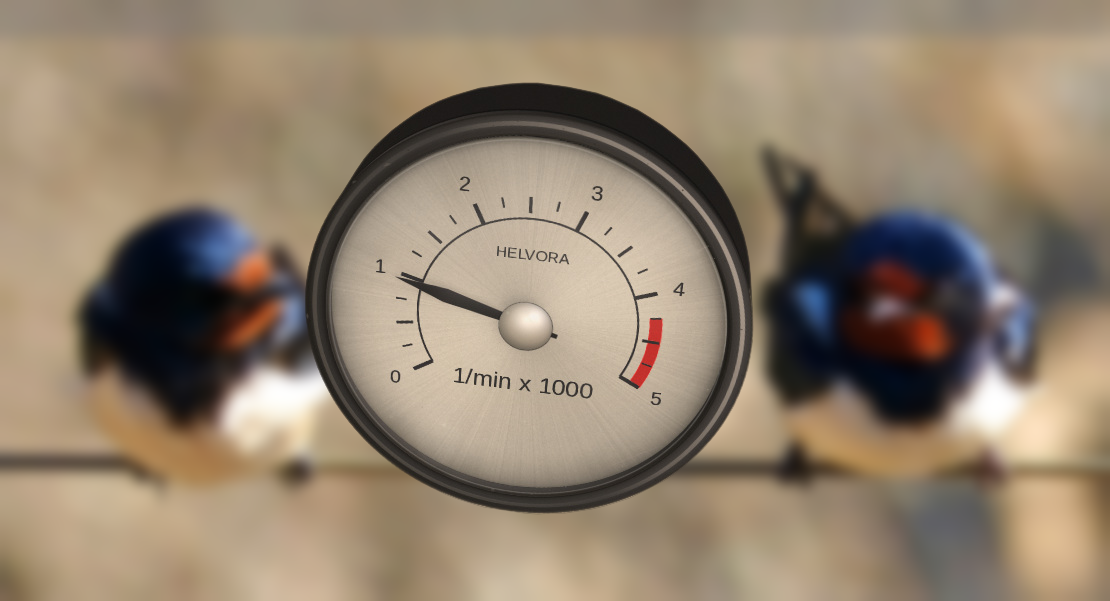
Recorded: 1000 rpm
